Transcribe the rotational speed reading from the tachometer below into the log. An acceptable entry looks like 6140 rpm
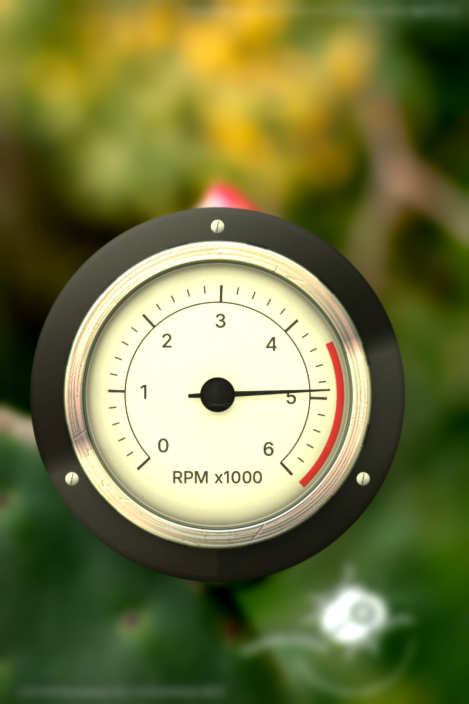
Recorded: 4900 rpm
